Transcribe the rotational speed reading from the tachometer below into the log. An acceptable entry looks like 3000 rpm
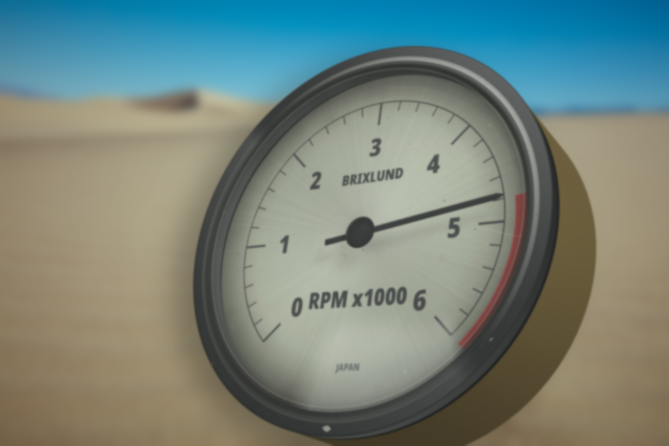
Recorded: 4800 rpm
